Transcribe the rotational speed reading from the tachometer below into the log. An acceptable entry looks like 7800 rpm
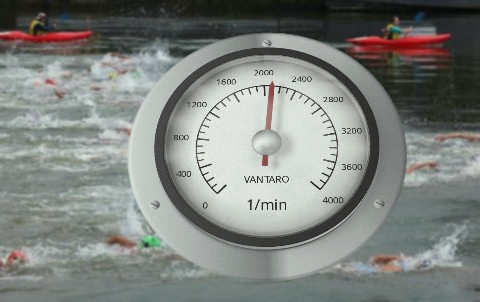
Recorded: 2100 rpm
